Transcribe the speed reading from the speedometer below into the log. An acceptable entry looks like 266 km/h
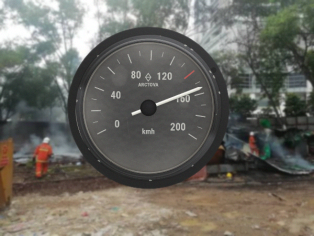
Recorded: 155 km/h
